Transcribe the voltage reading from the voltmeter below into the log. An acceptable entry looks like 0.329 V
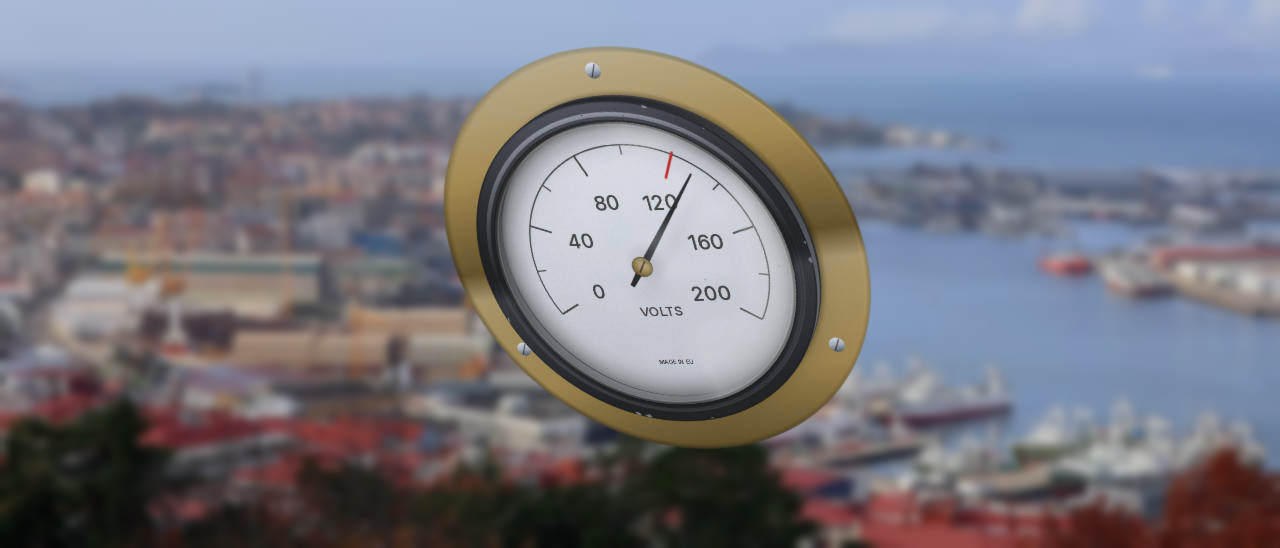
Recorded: 130 V
